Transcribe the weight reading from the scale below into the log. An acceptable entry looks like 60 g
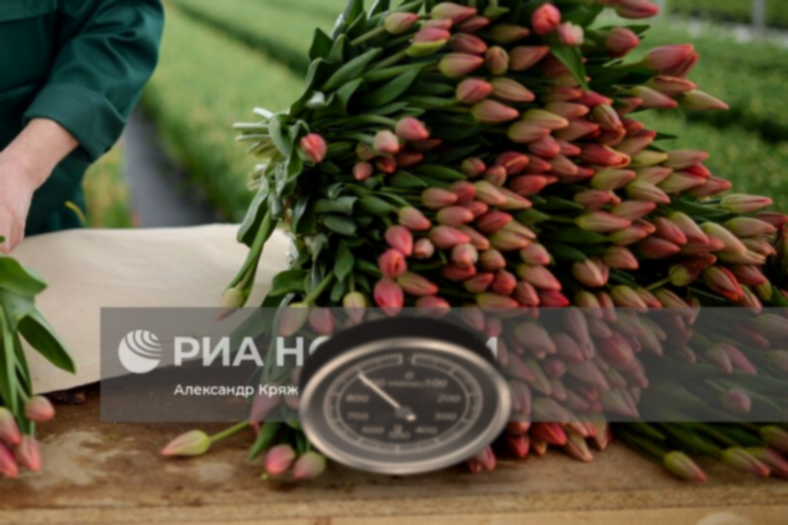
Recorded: 900 g
